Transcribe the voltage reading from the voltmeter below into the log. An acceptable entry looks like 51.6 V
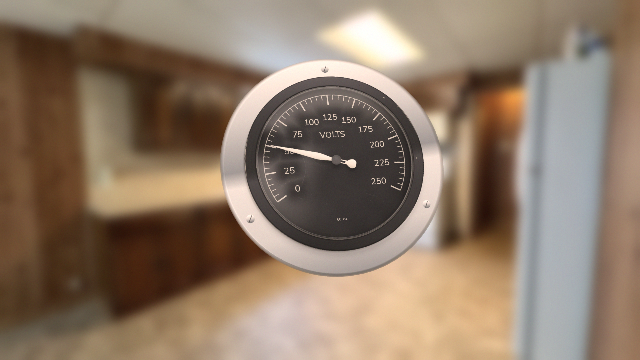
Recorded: 50 V
